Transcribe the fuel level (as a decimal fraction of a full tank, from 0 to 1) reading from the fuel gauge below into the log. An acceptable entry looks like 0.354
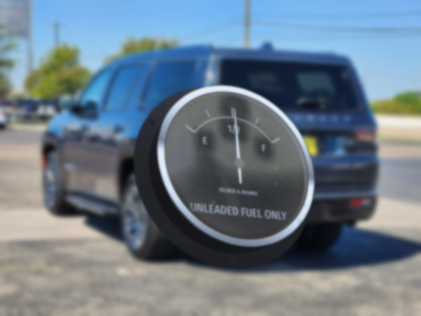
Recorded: 0.5
